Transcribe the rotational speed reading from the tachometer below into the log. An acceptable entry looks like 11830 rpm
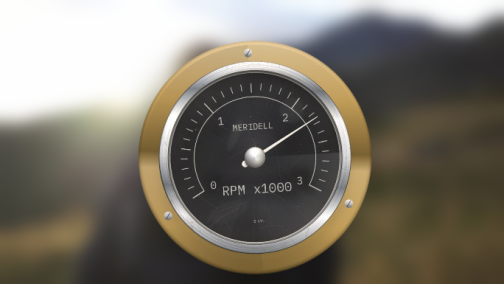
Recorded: 2250 rpm
